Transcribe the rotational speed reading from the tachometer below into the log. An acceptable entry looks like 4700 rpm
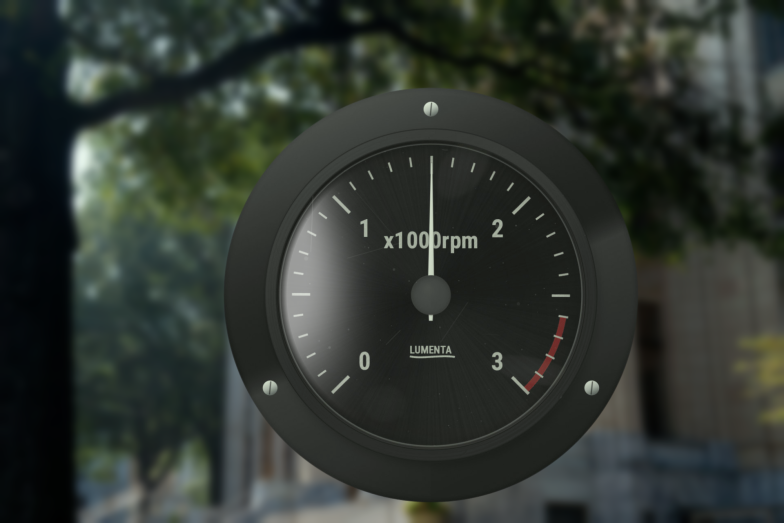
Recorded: 1500 rpm
